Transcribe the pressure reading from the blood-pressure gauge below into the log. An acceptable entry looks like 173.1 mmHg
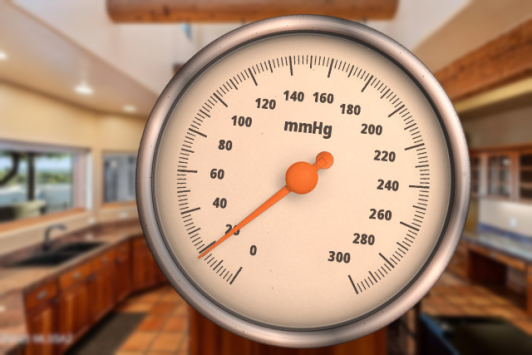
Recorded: 18 mmHg
